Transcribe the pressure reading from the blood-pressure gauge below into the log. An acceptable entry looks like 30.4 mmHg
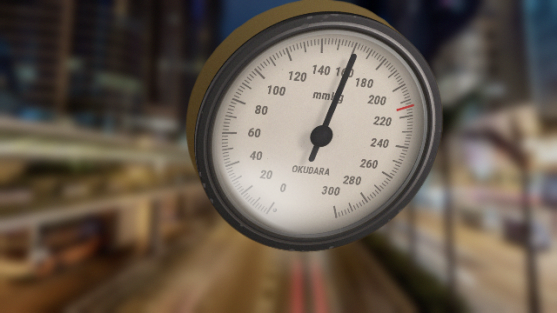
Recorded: 160 mmHg
